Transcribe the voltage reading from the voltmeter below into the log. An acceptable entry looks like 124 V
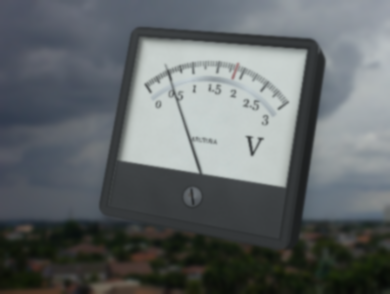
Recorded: 0.5 V
